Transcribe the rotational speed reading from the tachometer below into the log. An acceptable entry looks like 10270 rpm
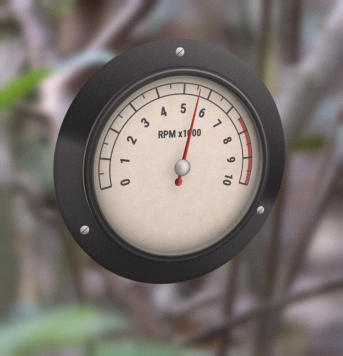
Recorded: 5500 rpm
